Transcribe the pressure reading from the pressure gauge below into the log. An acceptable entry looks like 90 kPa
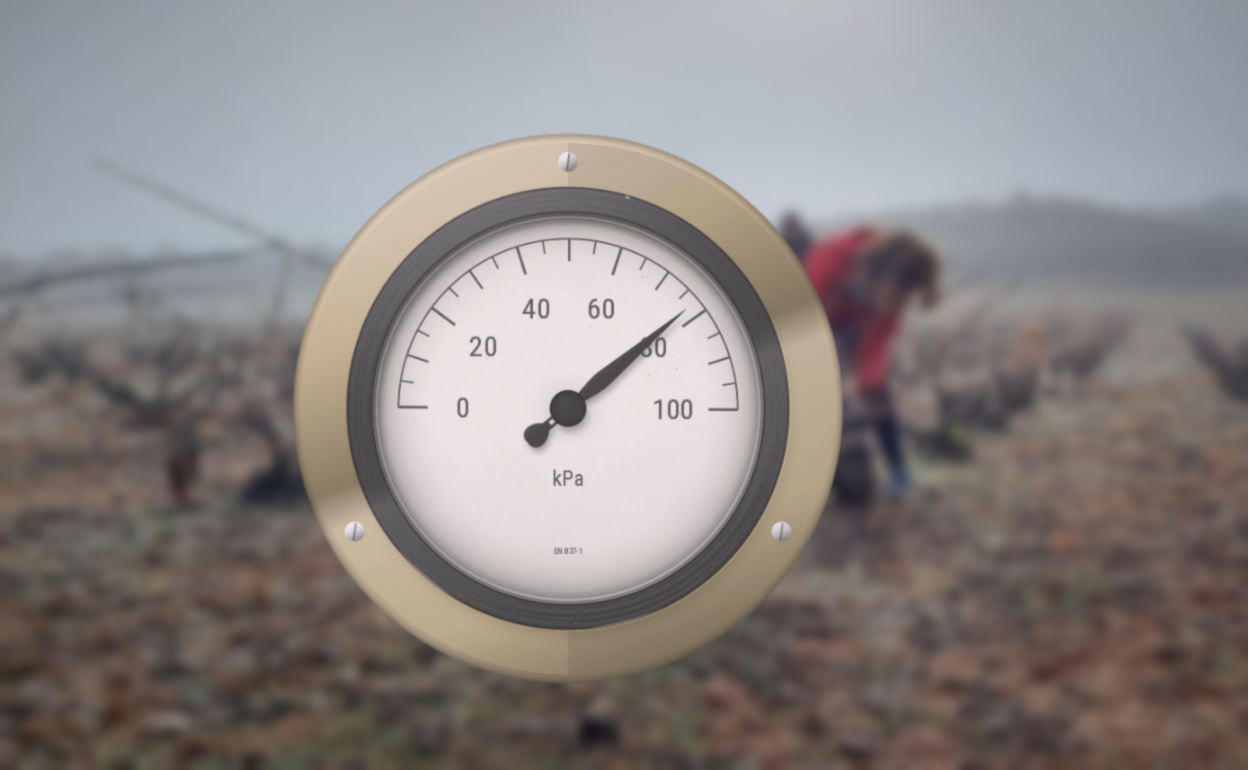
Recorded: 77.5 kPa
